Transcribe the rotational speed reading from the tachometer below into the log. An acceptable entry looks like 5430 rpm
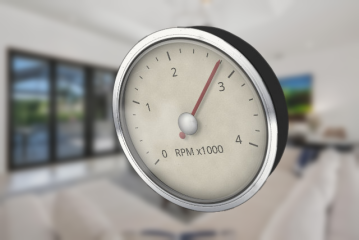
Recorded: 2800 rpm
